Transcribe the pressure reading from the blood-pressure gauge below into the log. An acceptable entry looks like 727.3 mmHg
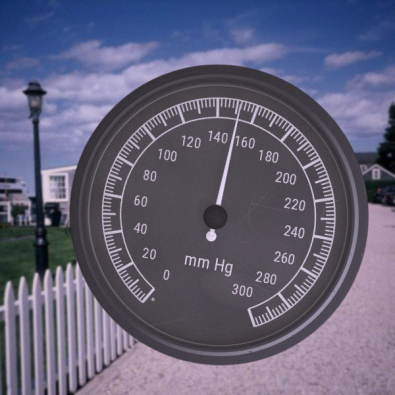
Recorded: 152 mmHg
